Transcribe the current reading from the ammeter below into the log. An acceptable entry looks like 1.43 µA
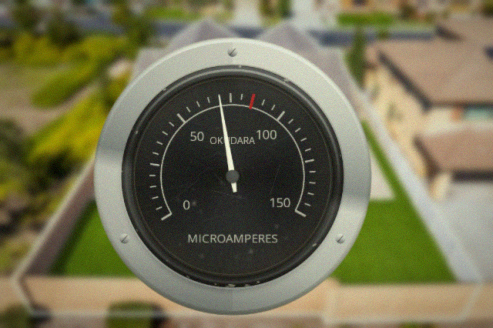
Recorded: 70 µA
